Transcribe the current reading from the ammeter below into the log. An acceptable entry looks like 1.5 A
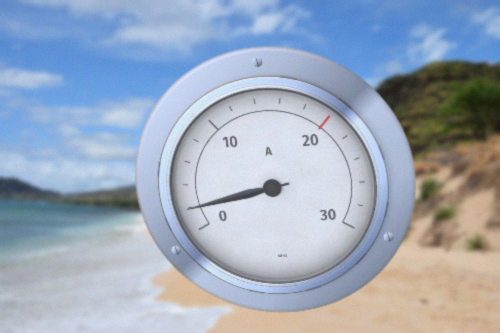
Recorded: 2 A
